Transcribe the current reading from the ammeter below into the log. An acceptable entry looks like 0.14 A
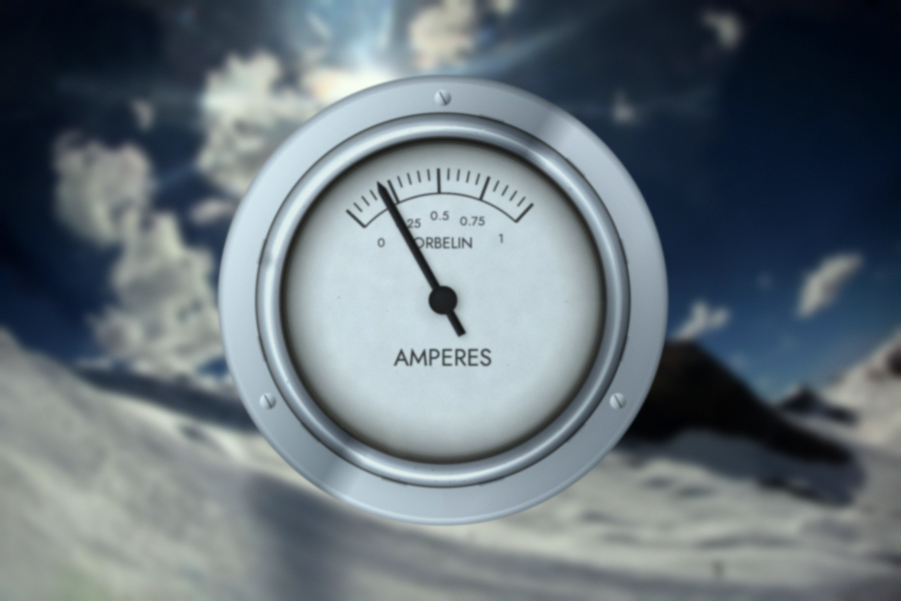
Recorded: 0.2 A
